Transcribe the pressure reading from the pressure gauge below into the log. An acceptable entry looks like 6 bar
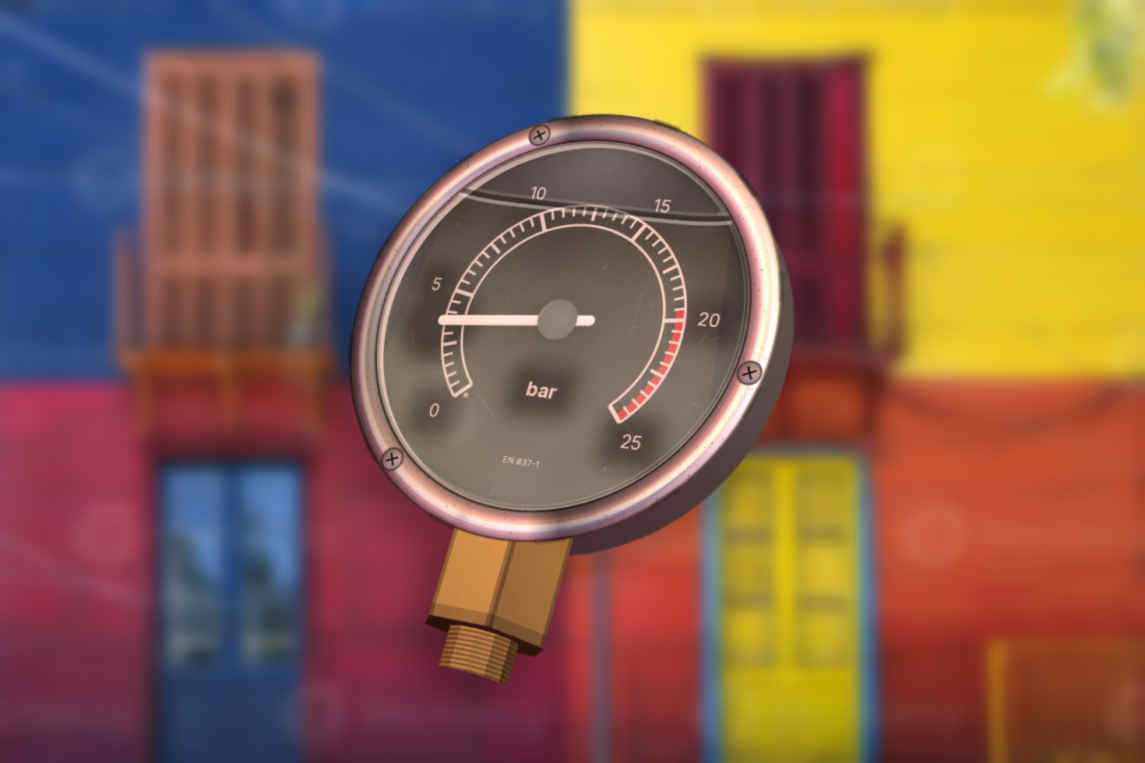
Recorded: 3.5 bar
